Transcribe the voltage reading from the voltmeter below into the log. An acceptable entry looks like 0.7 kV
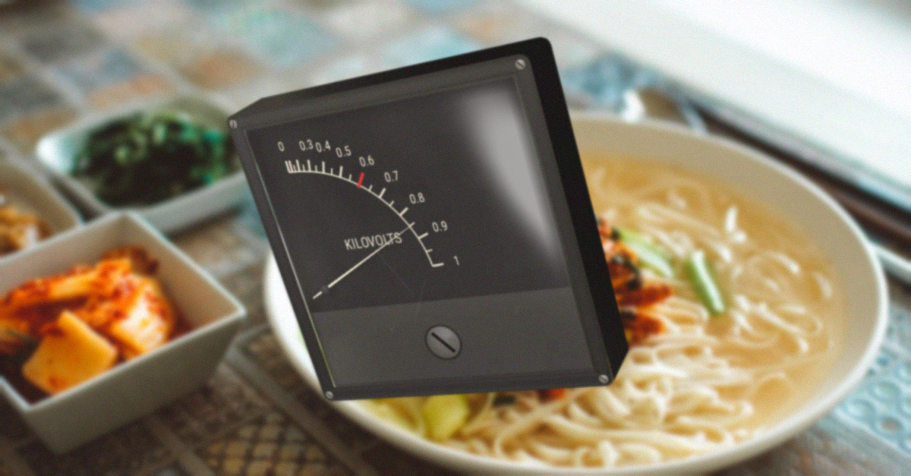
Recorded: 0.85 kV
